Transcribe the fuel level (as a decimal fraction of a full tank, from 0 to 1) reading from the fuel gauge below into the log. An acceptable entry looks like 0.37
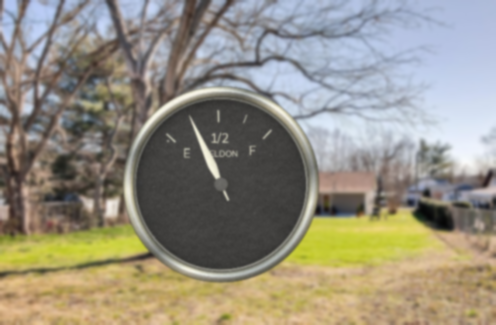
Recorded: 0.25
